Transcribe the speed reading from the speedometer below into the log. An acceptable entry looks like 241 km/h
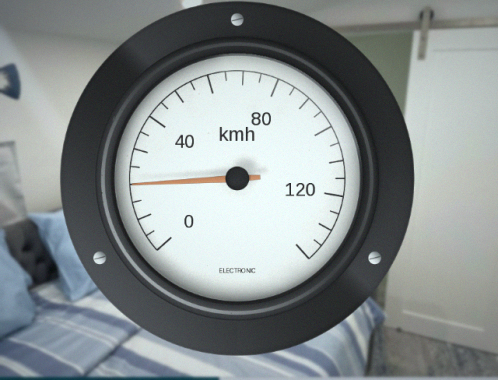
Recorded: 20 km/h
